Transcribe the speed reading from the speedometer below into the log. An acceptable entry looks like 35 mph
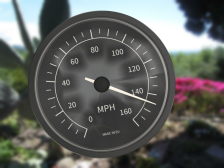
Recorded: 145 mph
